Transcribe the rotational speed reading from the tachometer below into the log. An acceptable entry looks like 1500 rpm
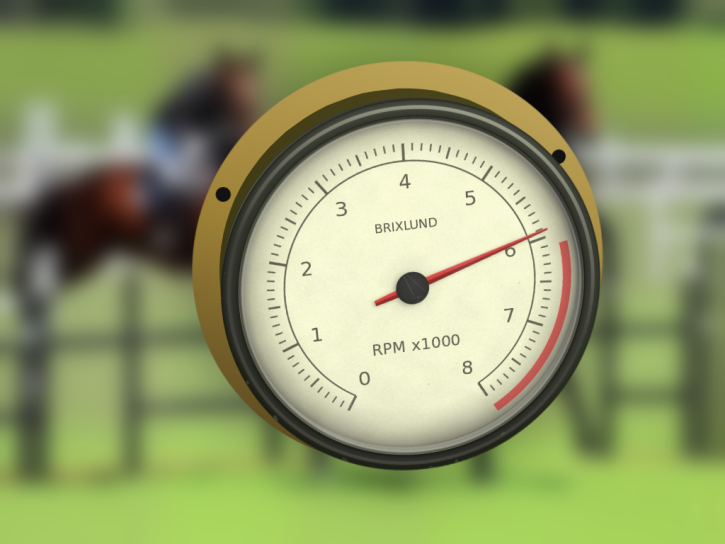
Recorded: 5900 rpm
